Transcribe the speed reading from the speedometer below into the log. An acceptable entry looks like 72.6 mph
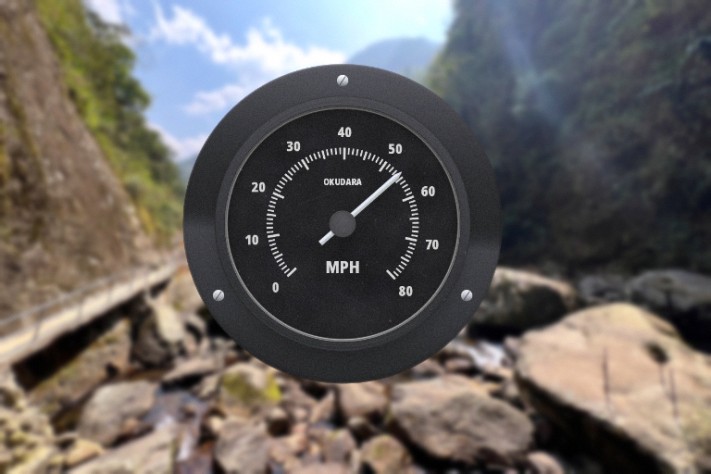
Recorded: 54 mph
